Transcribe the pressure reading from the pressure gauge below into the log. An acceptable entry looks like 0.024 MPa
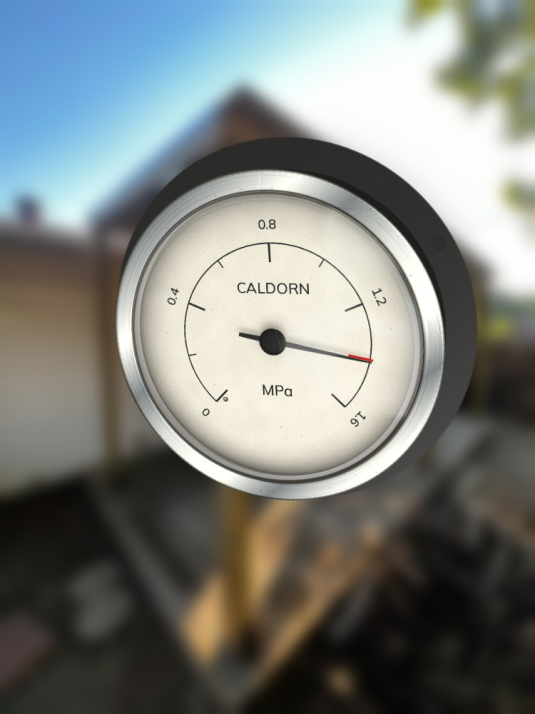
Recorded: 1.4 MPa
